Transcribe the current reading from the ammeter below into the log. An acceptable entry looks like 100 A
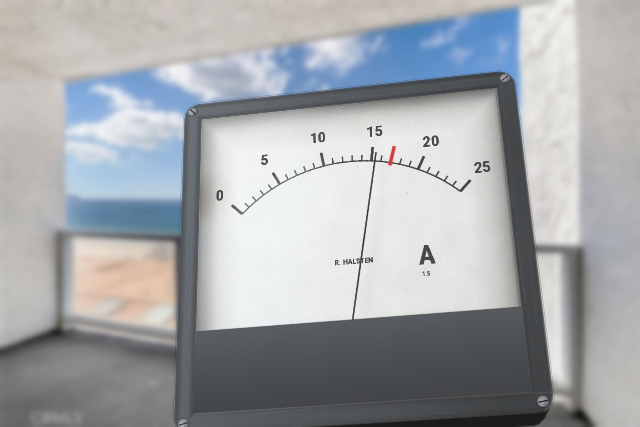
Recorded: 15.5 A
